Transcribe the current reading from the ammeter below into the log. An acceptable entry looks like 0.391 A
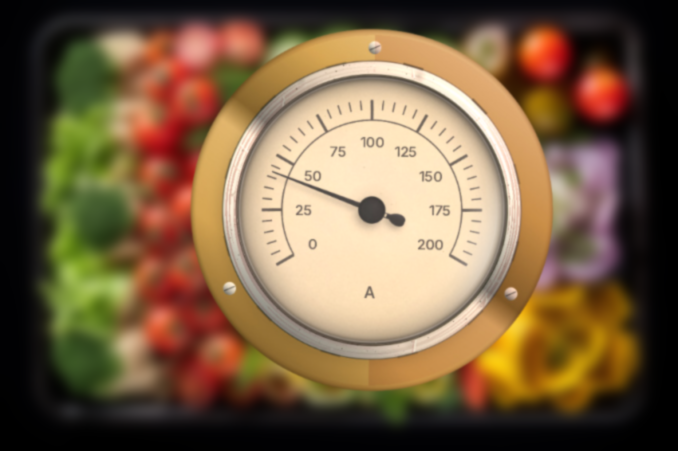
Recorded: 42.5 A
